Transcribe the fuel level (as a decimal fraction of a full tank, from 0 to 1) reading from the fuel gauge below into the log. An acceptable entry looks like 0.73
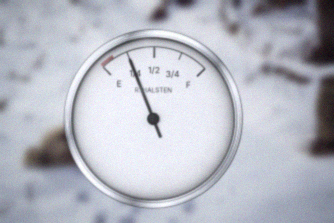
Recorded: 0.25
